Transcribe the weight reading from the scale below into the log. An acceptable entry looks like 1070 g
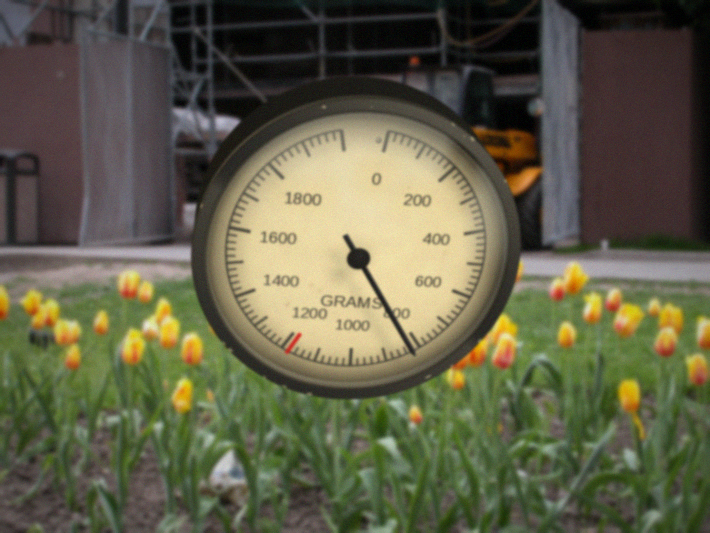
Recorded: 820 g
